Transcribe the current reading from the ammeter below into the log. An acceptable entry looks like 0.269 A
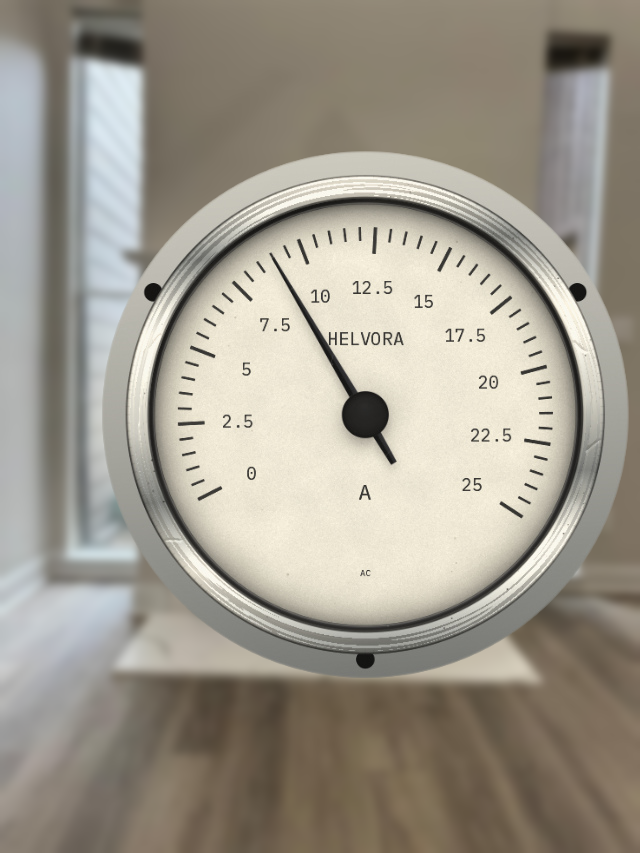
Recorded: 9 A
